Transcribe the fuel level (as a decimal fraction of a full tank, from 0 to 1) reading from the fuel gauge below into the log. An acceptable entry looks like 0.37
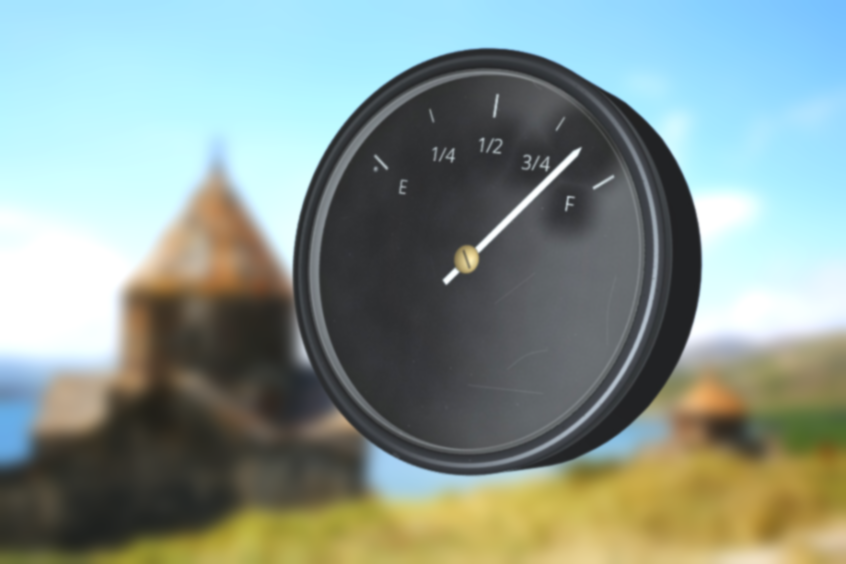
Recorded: 0.875
